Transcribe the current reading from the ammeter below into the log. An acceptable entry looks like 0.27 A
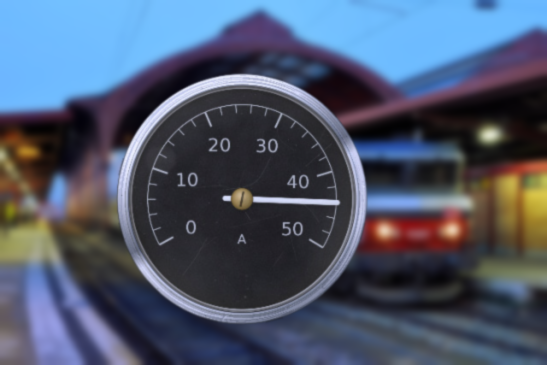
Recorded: 44 A
